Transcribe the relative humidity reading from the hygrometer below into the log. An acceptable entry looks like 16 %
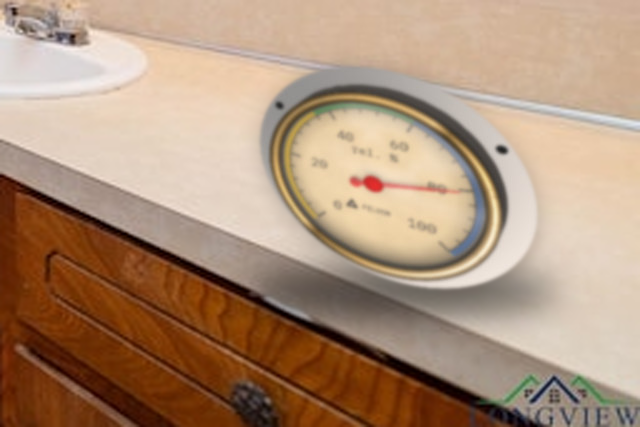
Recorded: 80 %
